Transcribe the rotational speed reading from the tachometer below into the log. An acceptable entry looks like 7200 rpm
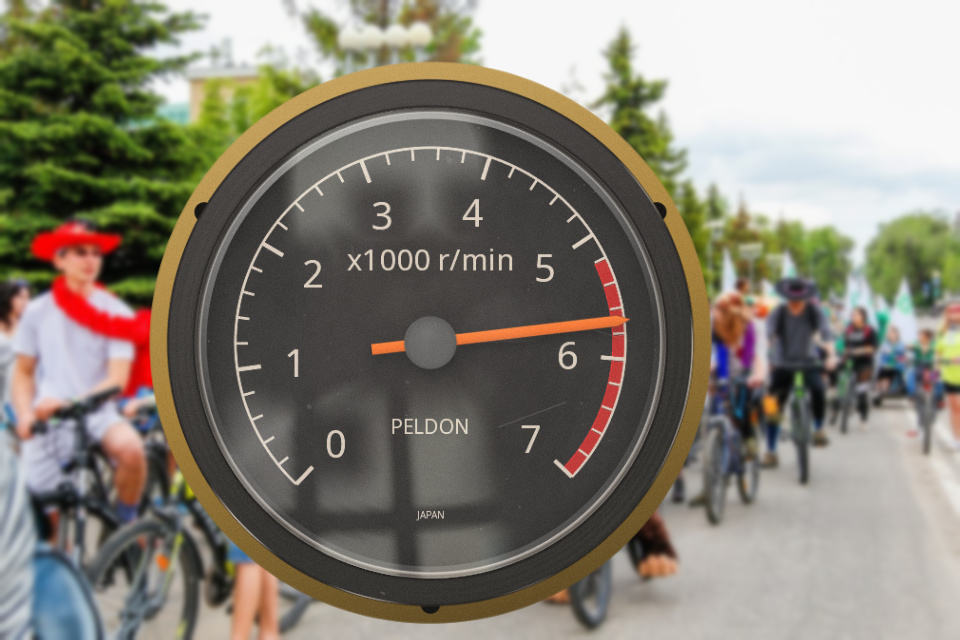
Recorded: 5700 rpm
